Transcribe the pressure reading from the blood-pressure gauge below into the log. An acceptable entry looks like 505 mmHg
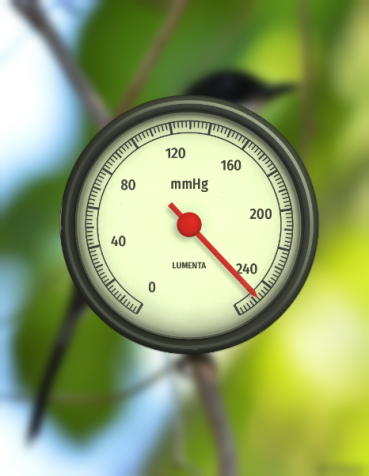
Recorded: 248 mmHg
